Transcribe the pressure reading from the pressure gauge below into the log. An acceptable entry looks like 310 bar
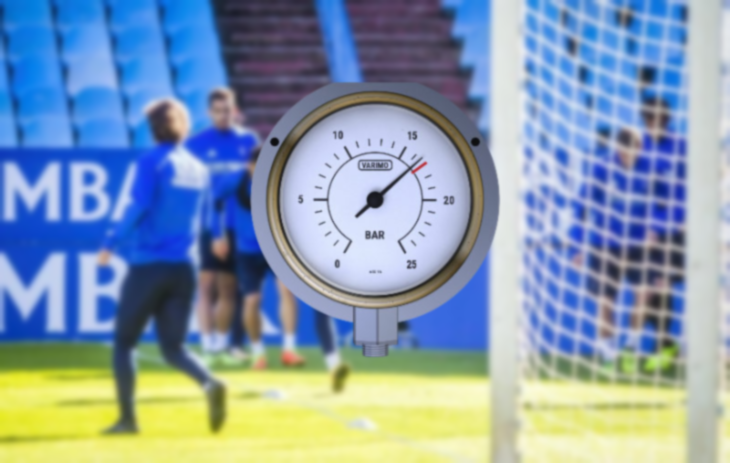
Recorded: 16.5 bar
